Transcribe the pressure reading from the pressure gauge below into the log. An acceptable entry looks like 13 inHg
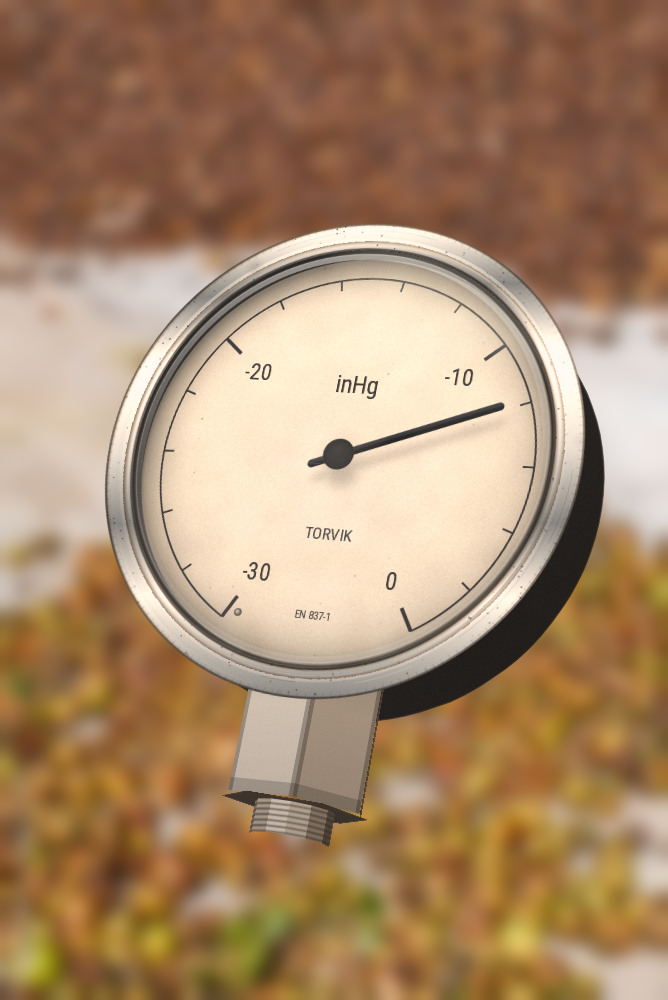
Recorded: -8 inHg
